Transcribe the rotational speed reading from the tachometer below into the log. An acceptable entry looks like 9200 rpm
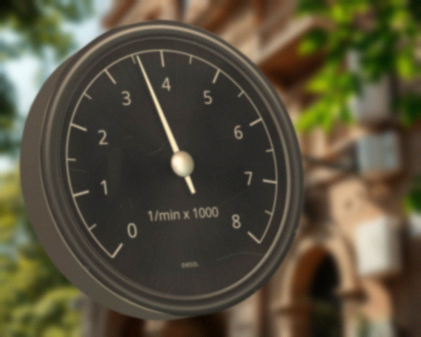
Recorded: 3500 rpm
